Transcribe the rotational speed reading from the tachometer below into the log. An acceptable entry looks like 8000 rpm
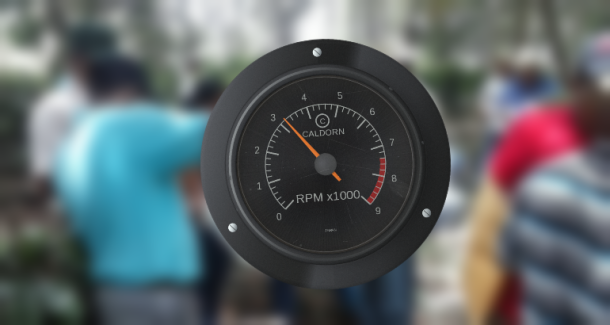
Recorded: 3200 rpm
